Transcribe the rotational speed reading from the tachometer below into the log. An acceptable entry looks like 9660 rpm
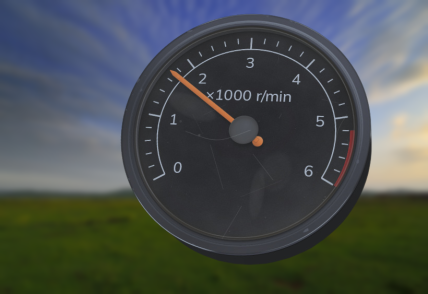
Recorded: 1700 rpm
